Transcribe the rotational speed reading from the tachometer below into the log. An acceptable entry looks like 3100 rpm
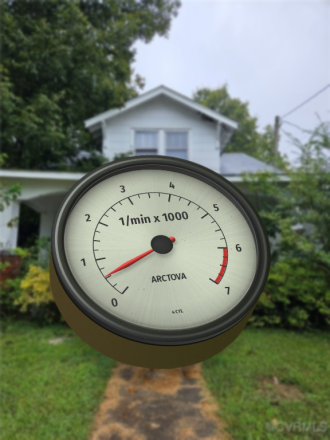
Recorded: 500 rpm
